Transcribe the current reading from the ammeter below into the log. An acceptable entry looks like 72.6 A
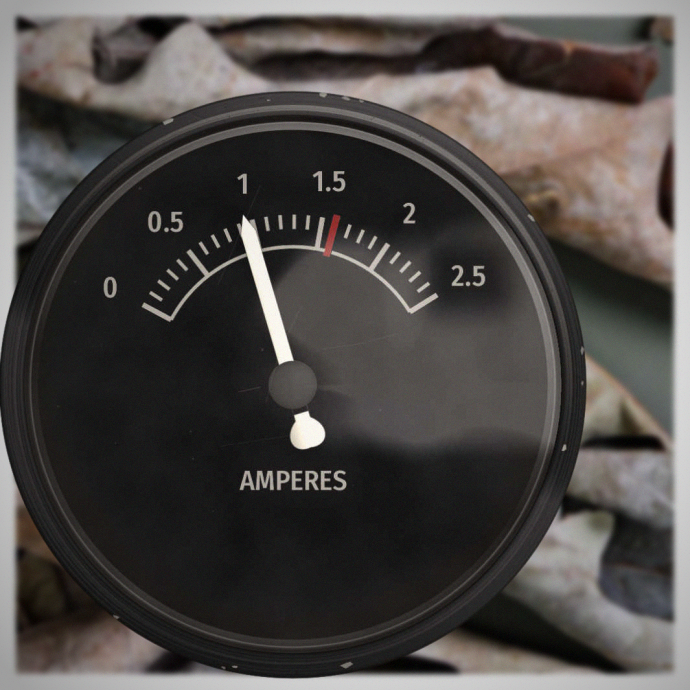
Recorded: 0.95 A
